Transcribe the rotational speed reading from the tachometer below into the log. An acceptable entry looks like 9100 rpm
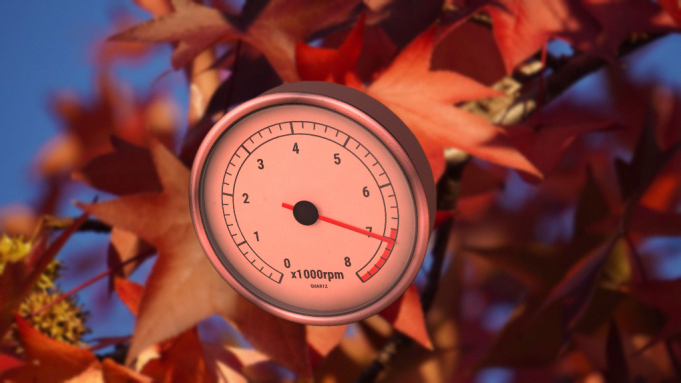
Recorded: 7000 rpm
